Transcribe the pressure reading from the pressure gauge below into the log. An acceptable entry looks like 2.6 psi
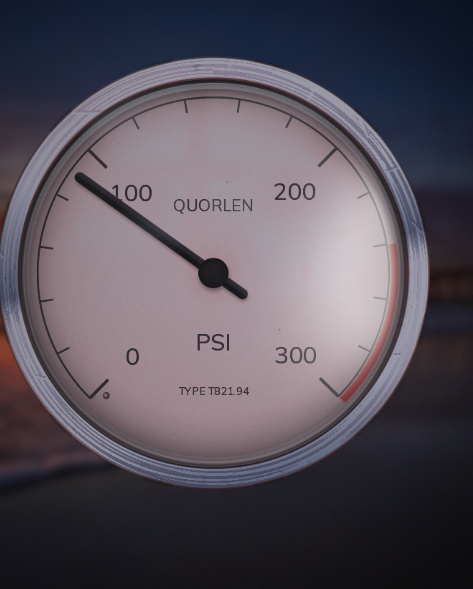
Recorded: 90 psi
